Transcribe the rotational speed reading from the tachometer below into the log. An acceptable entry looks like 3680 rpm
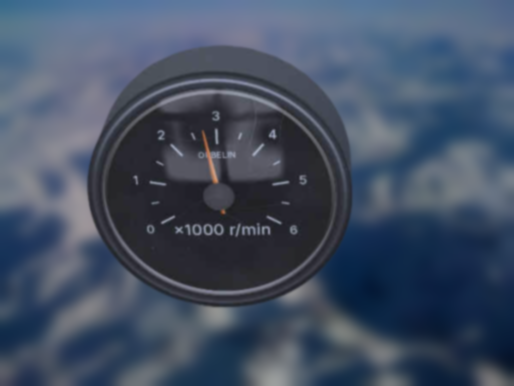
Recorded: 2750 rpm
